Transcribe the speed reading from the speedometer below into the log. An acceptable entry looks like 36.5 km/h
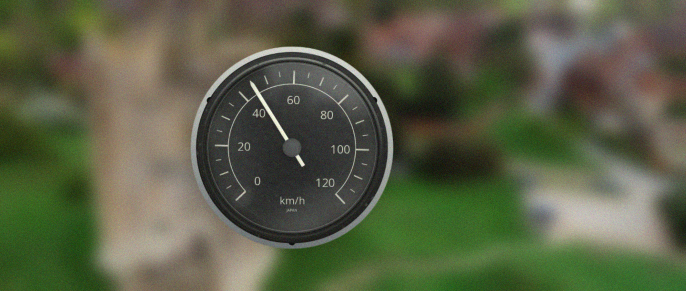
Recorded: 45 km/h
